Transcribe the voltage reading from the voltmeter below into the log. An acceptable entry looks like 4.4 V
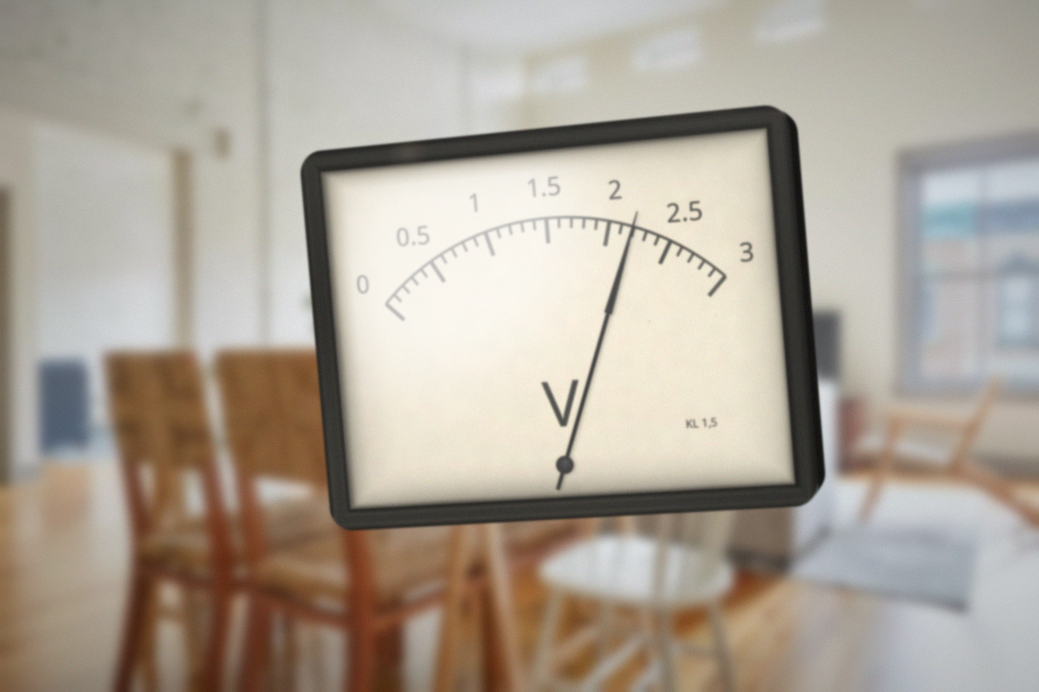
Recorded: 2.2 V
